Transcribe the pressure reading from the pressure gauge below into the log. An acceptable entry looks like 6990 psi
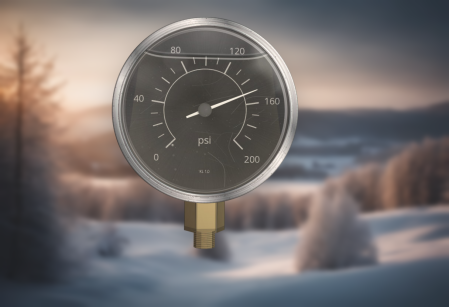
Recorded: 150 psi
